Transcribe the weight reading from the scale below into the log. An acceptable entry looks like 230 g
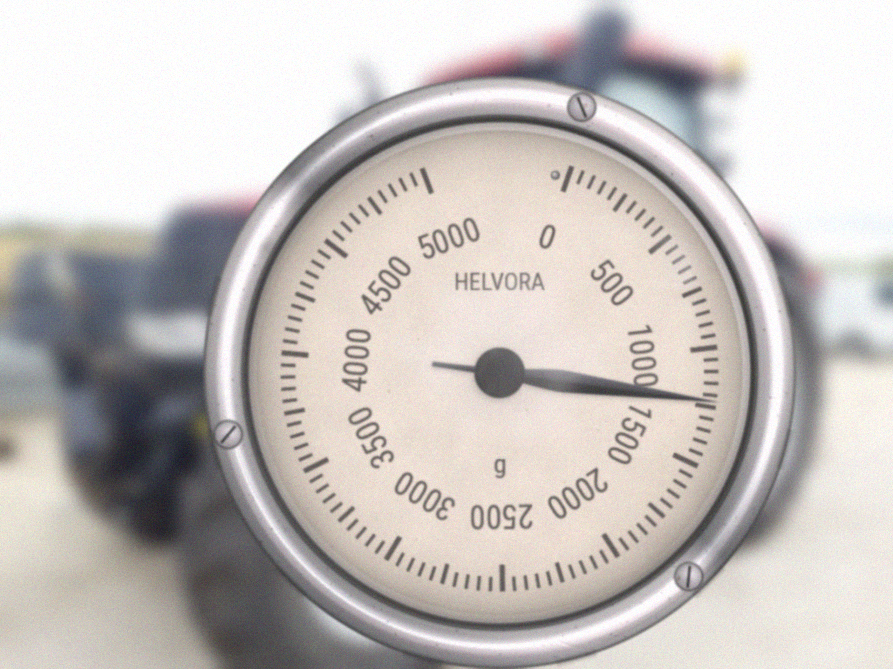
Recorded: 1225 g
